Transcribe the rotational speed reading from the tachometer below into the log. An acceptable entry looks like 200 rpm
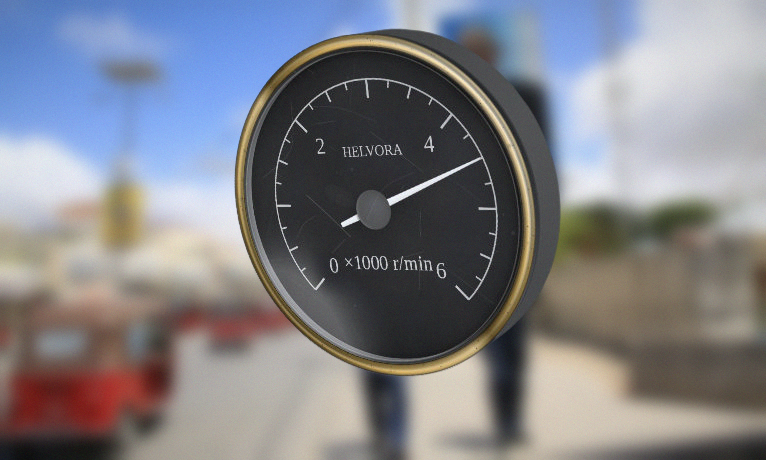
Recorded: 4500 rpm
